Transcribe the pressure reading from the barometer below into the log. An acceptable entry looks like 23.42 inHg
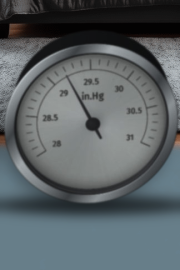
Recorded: 29.2 inHg
